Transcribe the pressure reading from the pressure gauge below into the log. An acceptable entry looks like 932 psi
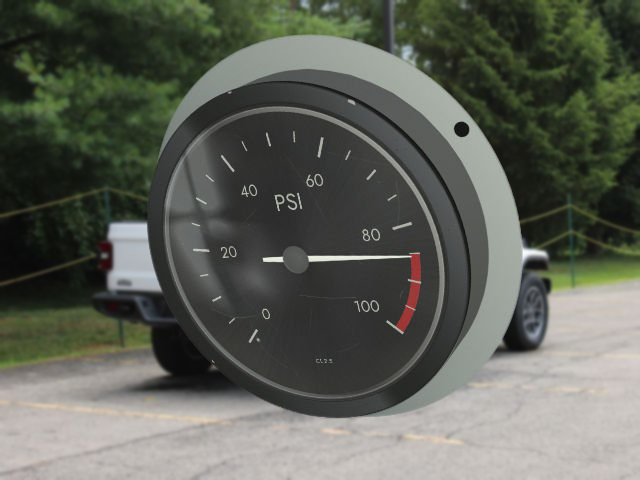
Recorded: 85 psi
